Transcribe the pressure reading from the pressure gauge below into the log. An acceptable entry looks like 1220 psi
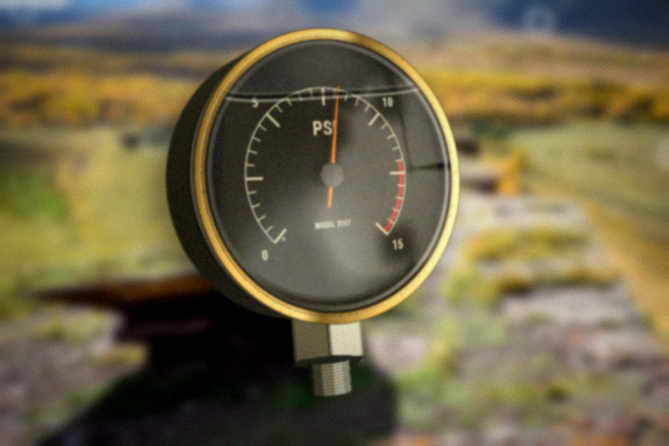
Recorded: 8 psi
